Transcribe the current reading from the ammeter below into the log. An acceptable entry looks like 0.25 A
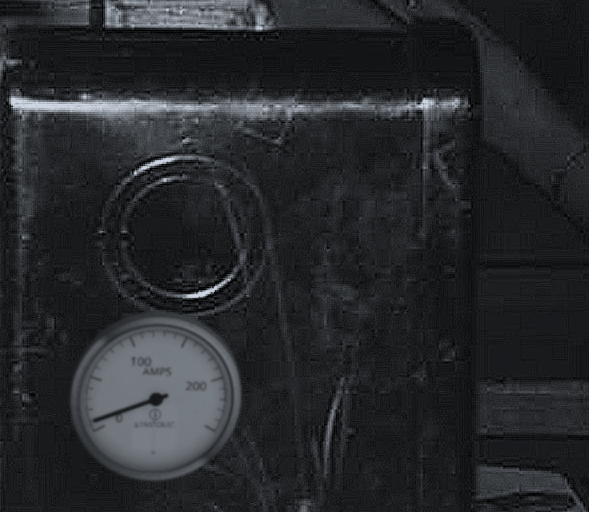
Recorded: 10 A
